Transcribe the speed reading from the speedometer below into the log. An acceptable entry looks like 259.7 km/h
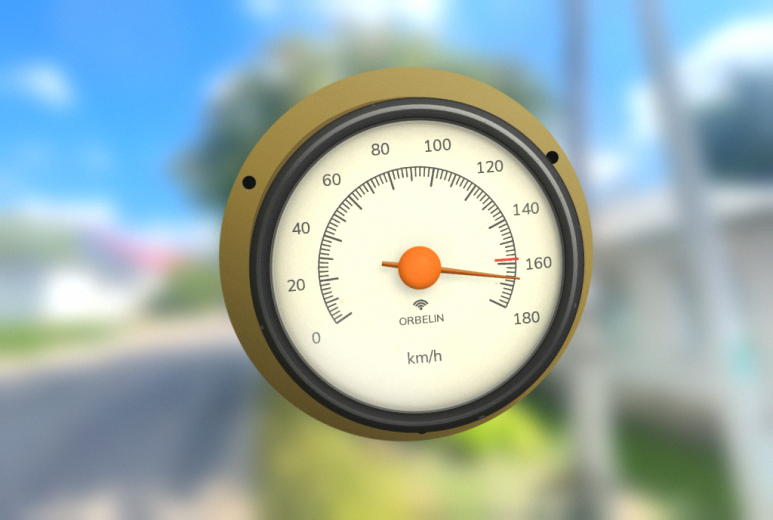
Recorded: 166 km/h
